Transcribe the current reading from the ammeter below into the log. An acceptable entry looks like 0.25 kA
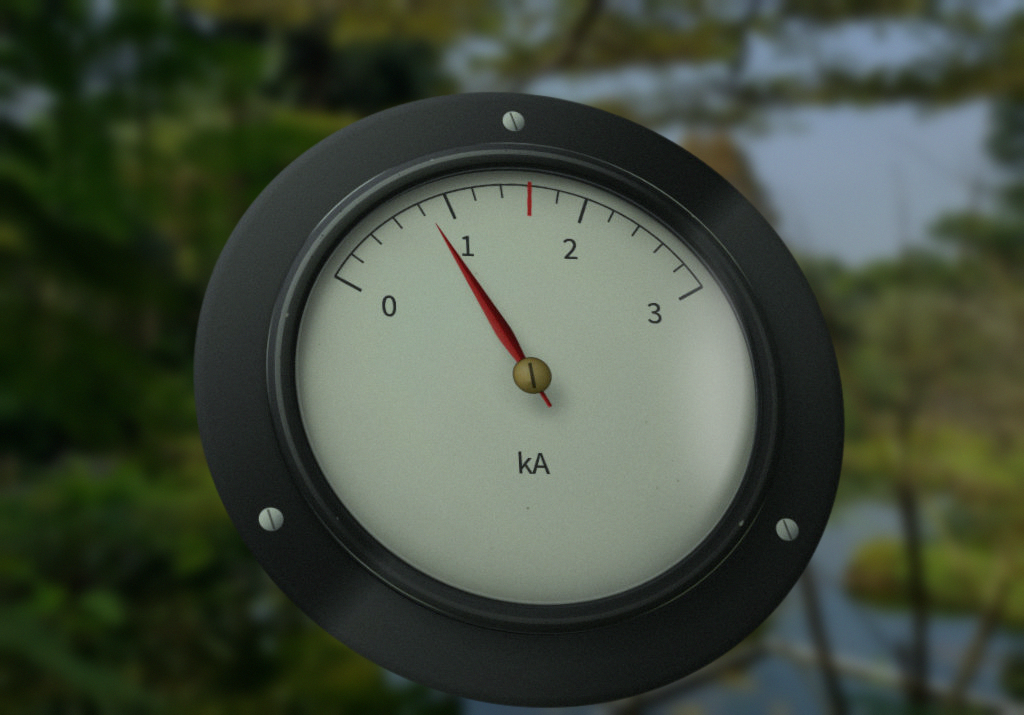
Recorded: 0.8 kA
